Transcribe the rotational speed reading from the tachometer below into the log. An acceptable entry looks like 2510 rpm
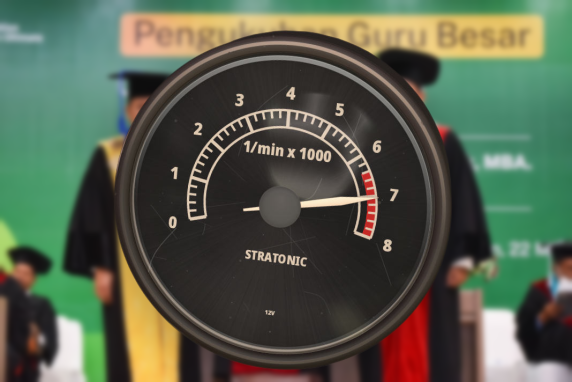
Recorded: 7000 rpm
